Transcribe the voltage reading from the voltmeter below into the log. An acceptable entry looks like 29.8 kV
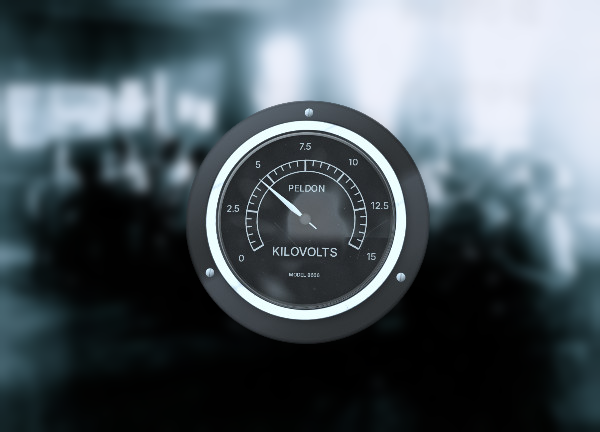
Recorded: 4.5 kV
